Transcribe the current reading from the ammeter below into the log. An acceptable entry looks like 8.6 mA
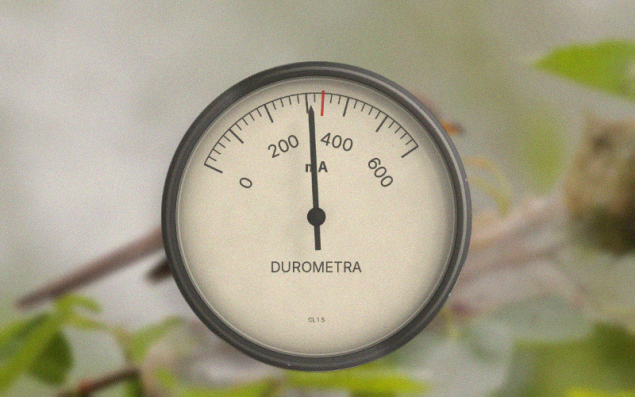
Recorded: 310 mA
